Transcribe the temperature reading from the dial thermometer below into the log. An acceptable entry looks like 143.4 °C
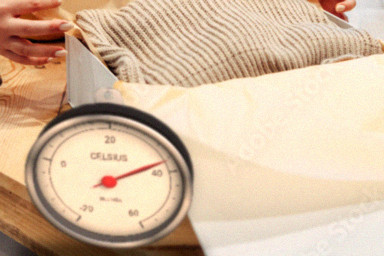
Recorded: 36 °C
